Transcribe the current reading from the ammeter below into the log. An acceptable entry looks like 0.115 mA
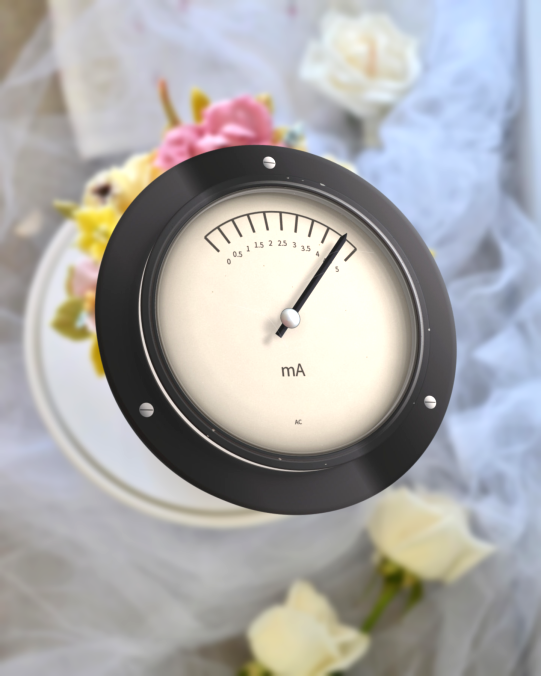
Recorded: 4.5 mA
